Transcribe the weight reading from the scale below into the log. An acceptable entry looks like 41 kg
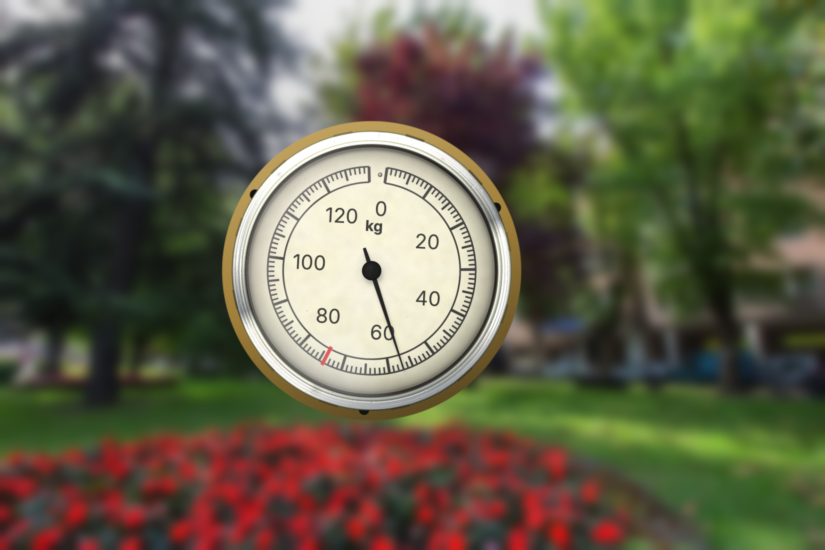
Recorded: 57 kg
